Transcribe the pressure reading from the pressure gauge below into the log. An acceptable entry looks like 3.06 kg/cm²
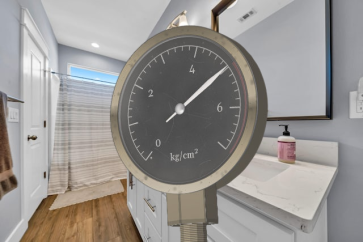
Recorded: 5 kg/cm²
